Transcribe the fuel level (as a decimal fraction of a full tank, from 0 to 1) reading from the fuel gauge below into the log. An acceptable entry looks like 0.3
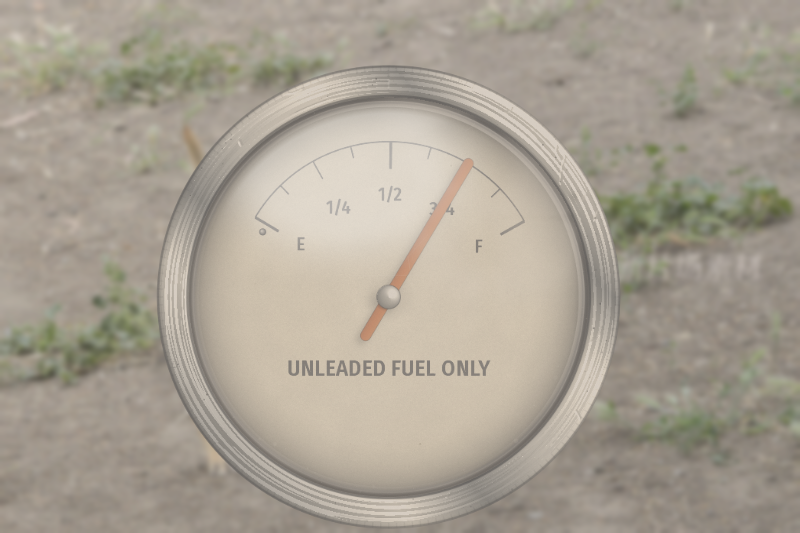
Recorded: 0.75
